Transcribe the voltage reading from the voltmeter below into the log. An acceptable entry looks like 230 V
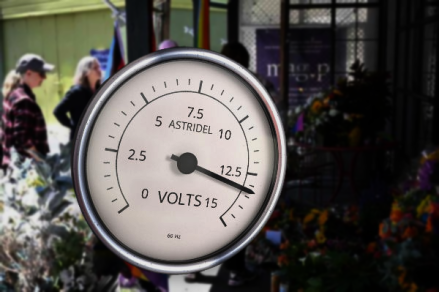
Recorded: 13.25 V
